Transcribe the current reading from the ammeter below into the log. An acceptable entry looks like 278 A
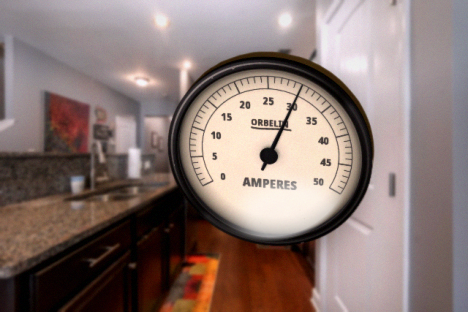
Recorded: 30 A
